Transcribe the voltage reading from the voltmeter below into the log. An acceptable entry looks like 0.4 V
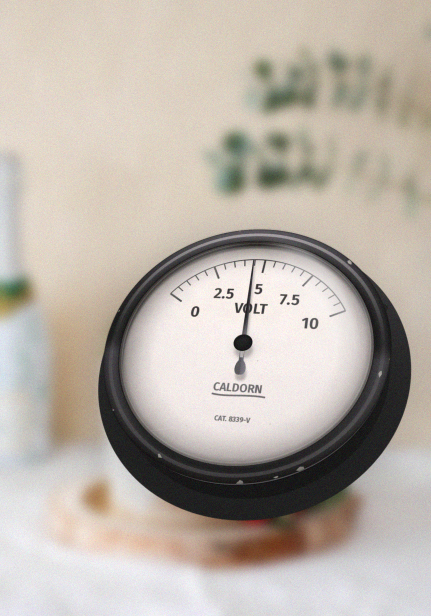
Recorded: 4.5 V
